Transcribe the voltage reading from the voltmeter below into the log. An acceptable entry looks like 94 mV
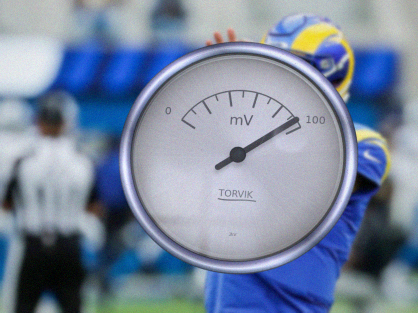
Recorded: 95 mV
